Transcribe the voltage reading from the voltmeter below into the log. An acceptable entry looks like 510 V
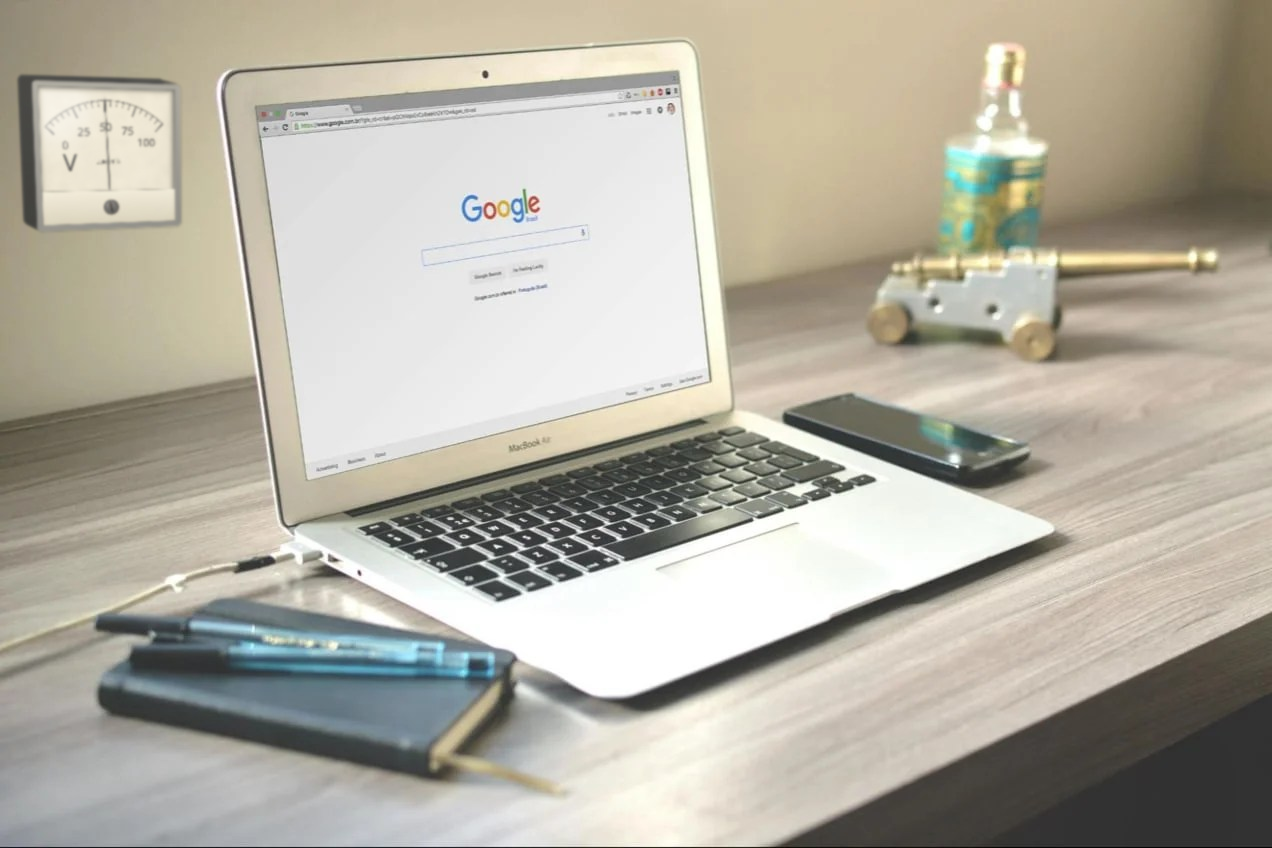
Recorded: 50 V
